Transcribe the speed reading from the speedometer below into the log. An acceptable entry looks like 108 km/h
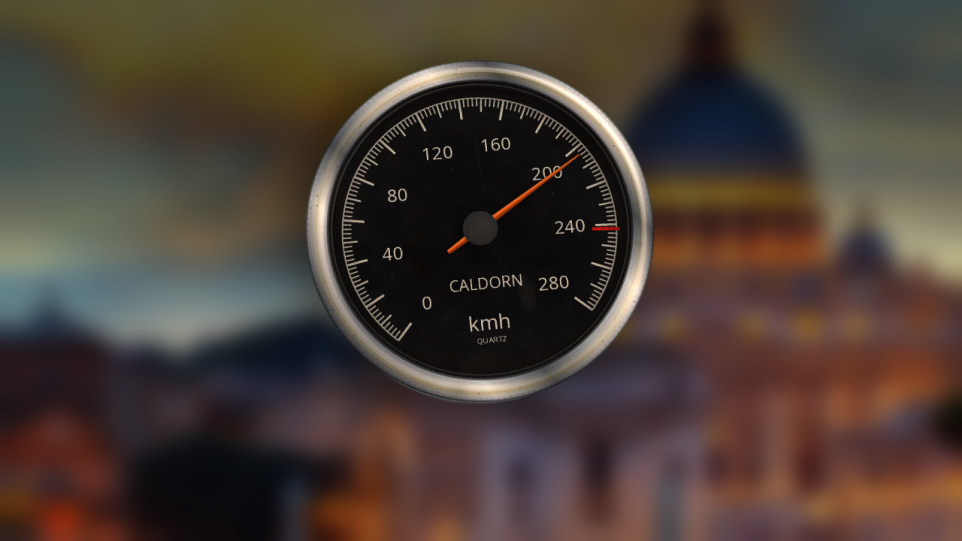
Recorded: 204 km/h
